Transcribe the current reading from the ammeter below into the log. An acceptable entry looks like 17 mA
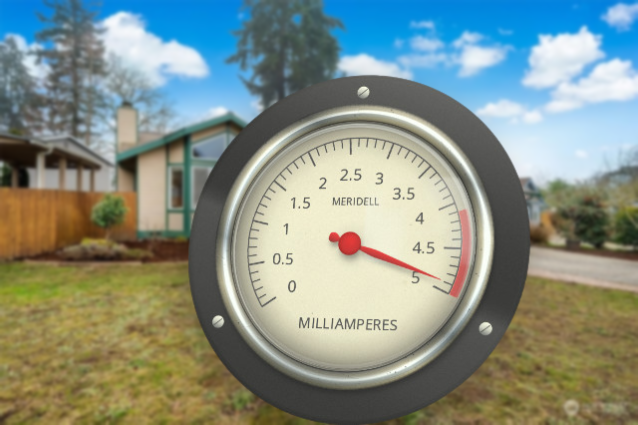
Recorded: 4.9 mA
